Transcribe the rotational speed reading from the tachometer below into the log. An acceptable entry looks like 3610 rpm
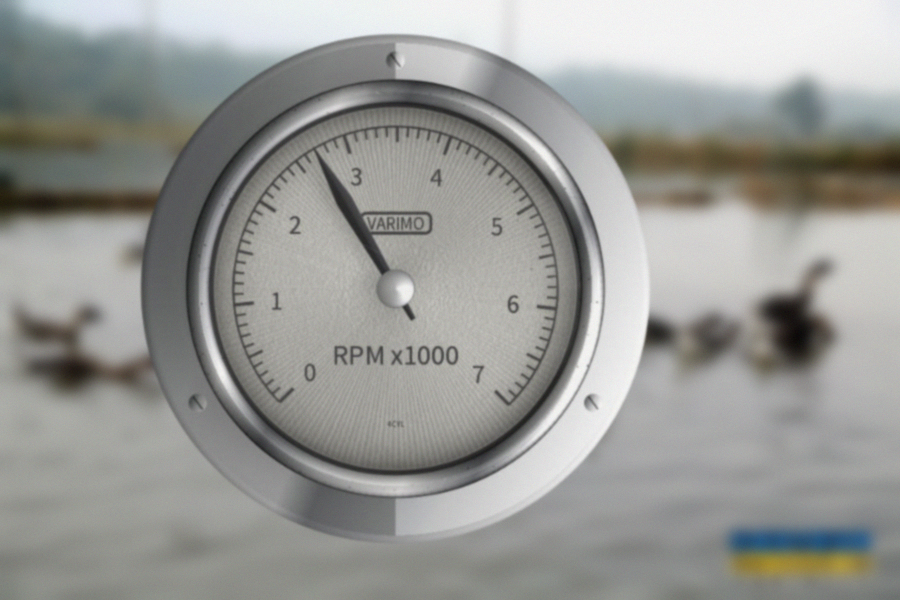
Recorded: 2700 rpm
